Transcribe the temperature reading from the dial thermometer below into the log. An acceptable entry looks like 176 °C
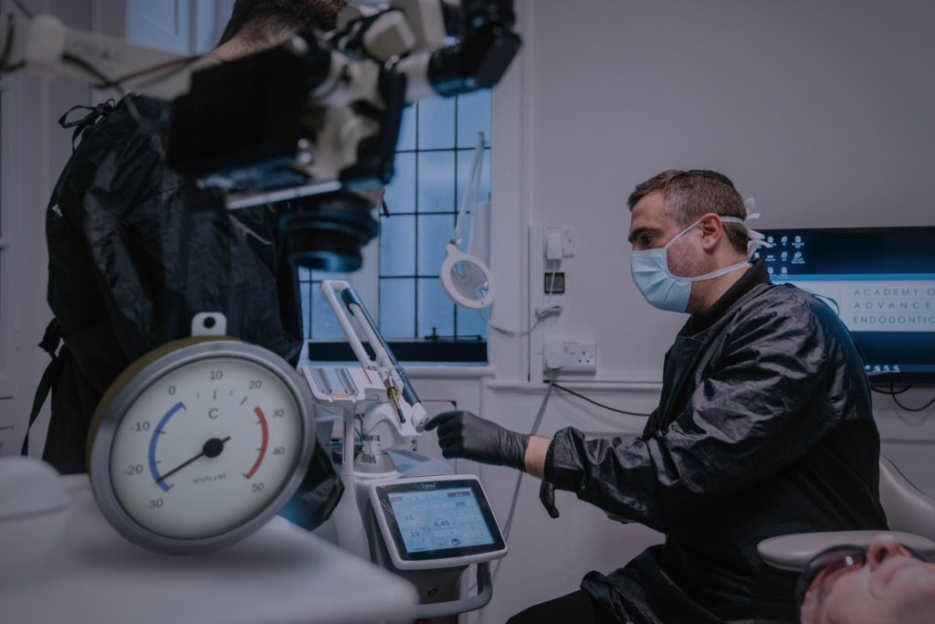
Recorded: -25 °C
